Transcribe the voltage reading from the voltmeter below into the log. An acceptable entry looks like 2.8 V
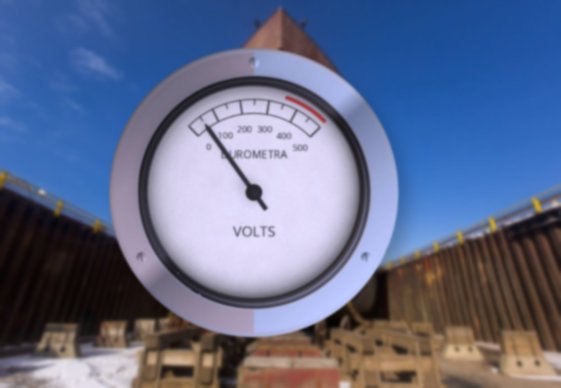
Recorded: 50 V
